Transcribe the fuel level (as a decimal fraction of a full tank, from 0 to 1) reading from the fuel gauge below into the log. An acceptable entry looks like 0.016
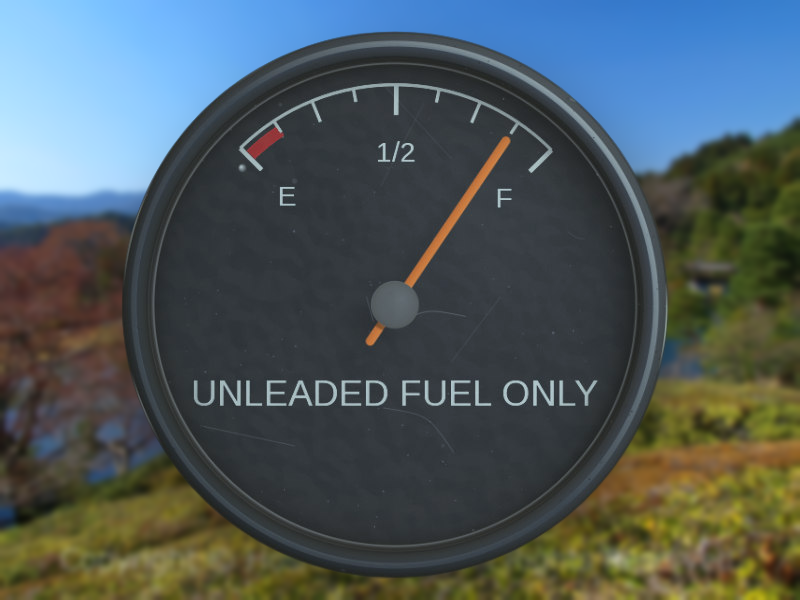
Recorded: 0.875
